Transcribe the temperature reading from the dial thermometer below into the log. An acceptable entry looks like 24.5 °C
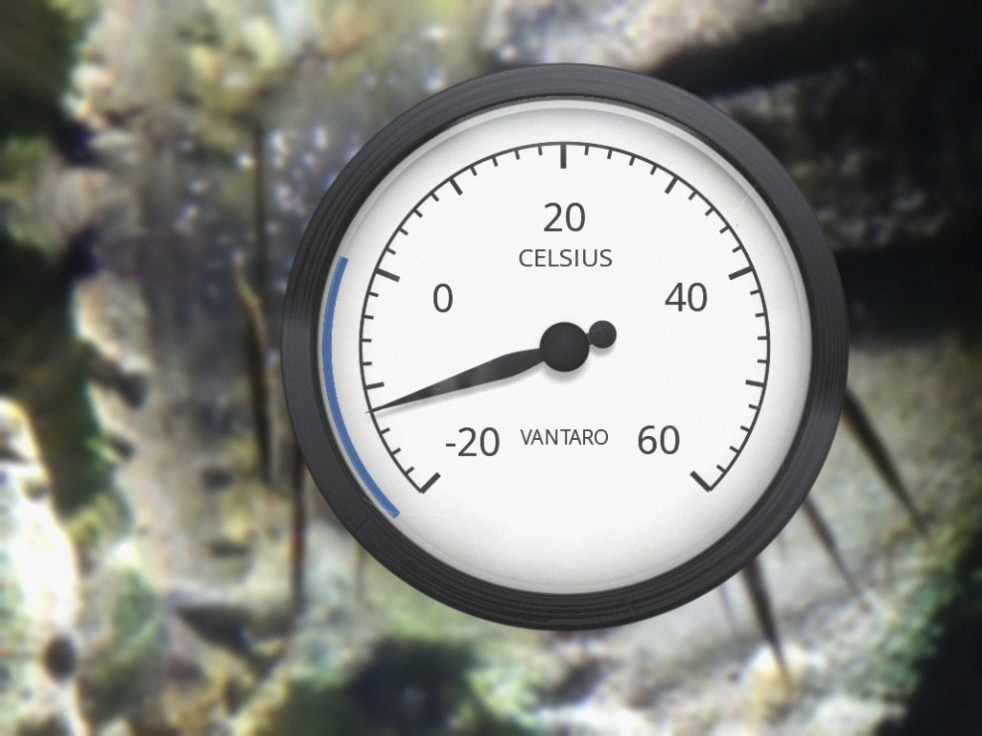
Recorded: -12 °C
